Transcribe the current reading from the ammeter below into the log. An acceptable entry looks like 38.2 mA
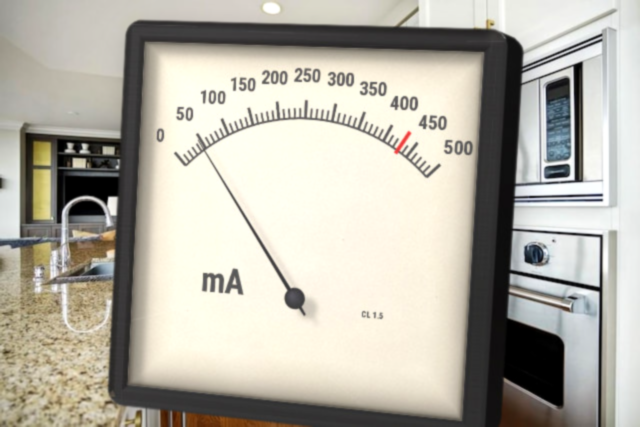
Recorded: 50 mA
